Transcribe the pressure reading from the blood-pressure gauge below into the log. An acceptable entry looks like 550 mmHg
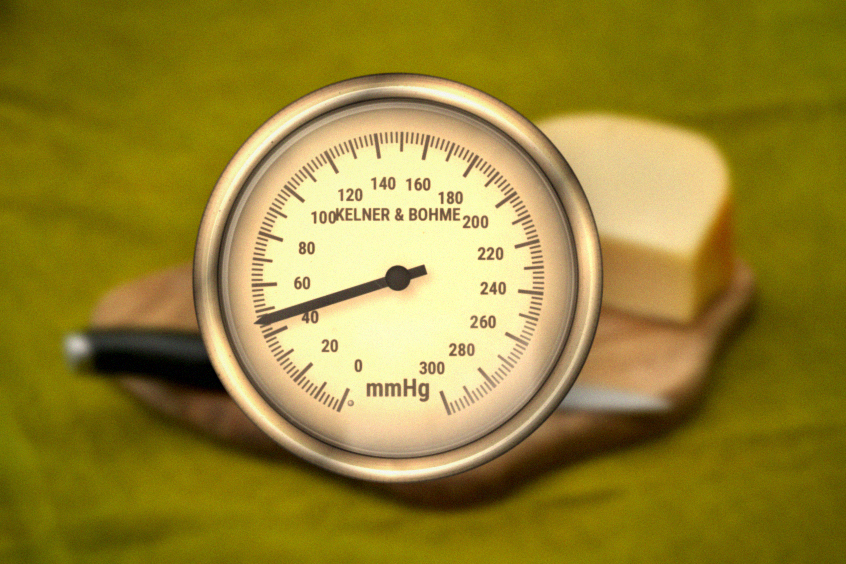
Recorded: 46 mmHg
